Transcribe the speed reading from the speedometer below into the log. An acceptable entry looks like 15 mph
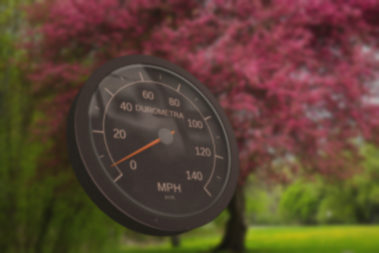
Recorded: 5 mph
